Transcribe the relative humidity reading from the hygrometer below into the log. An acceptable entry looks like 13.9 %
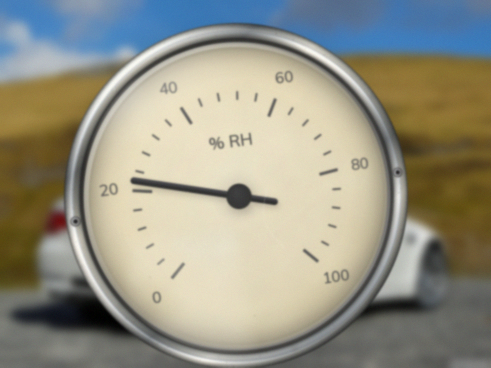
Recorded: 22 %
